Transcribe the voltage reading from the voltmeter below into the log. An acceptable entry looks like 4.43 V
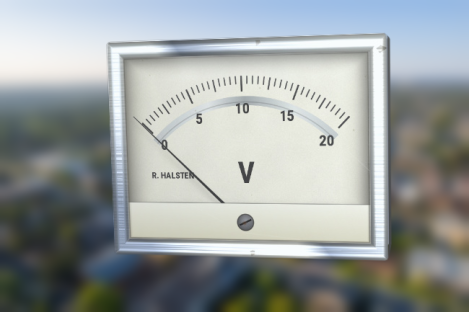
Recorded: 0 V
